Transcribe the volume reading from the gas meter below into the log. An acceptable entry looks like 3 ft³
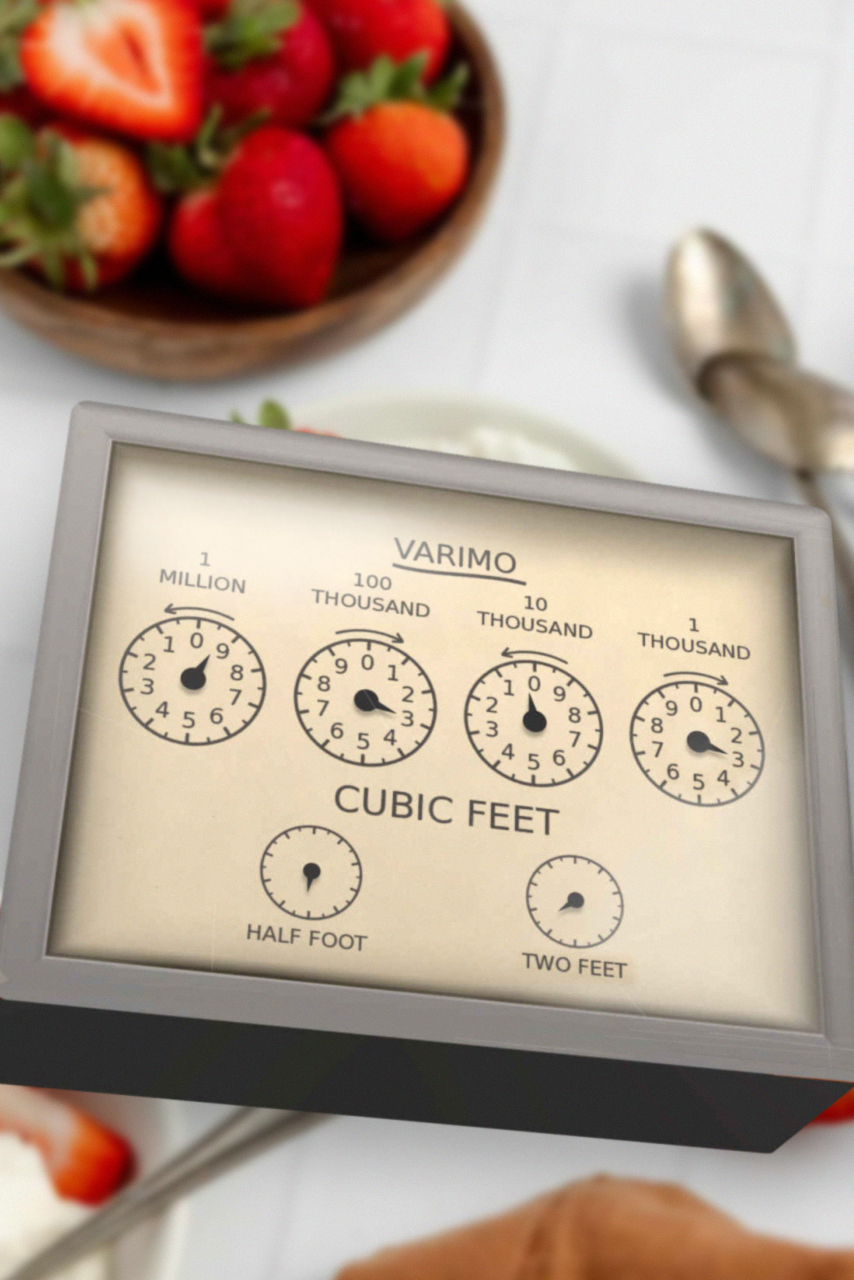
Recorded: 930300 ft³
